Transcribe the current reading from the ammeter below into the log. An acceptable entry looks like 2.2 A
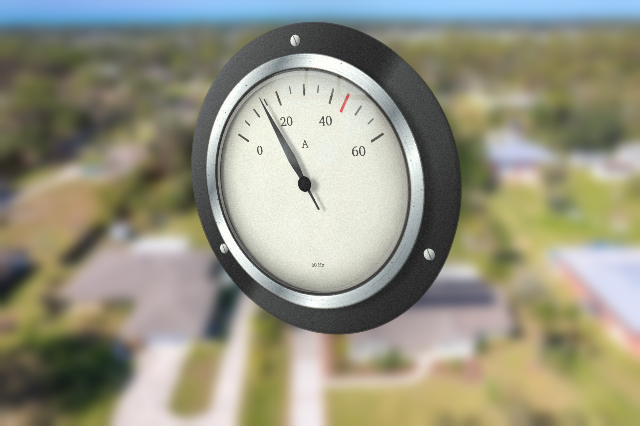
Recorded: 15 A
